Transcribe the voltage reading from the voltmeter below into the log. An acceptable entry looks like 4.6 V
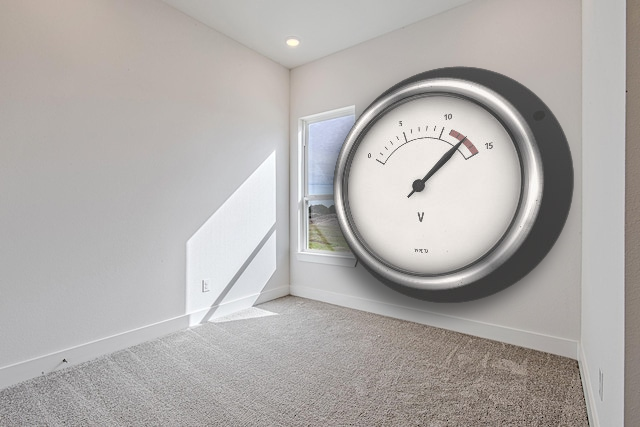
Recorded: 13 V
